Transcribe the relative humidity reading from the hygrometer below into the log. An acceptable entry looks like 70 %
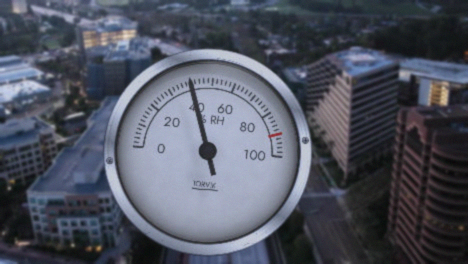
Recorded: 40 %
